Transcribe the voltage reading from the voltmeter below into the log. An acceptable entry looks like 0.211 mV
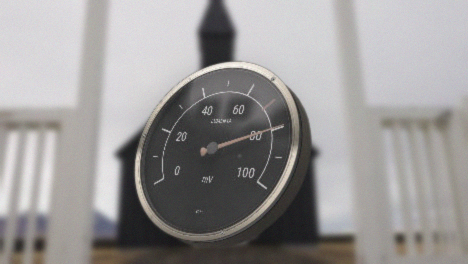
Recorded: 80 mV
